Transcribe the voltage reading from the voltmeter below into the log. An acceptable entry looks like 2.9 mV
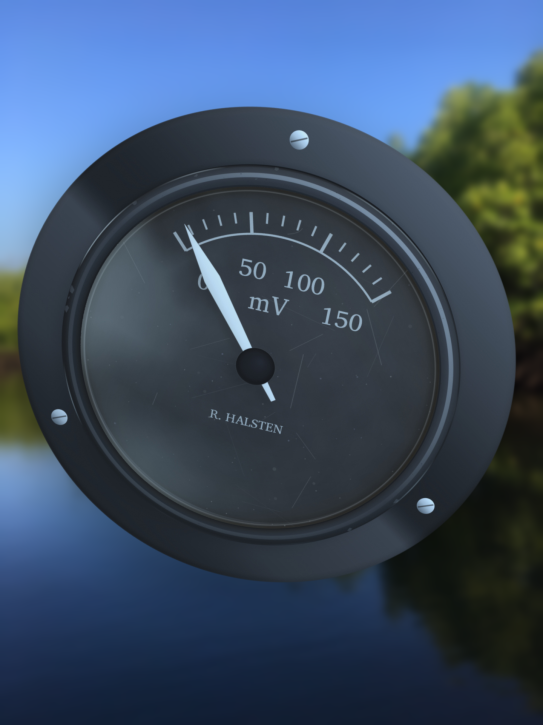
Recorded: 10 mV
